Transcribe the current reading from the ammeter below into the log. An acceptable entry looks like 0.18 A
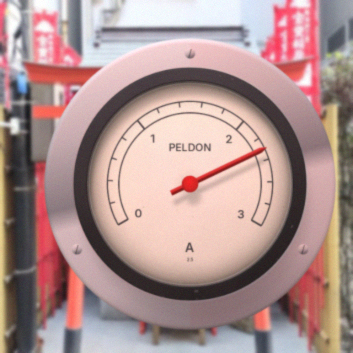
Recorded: 2.3 A
